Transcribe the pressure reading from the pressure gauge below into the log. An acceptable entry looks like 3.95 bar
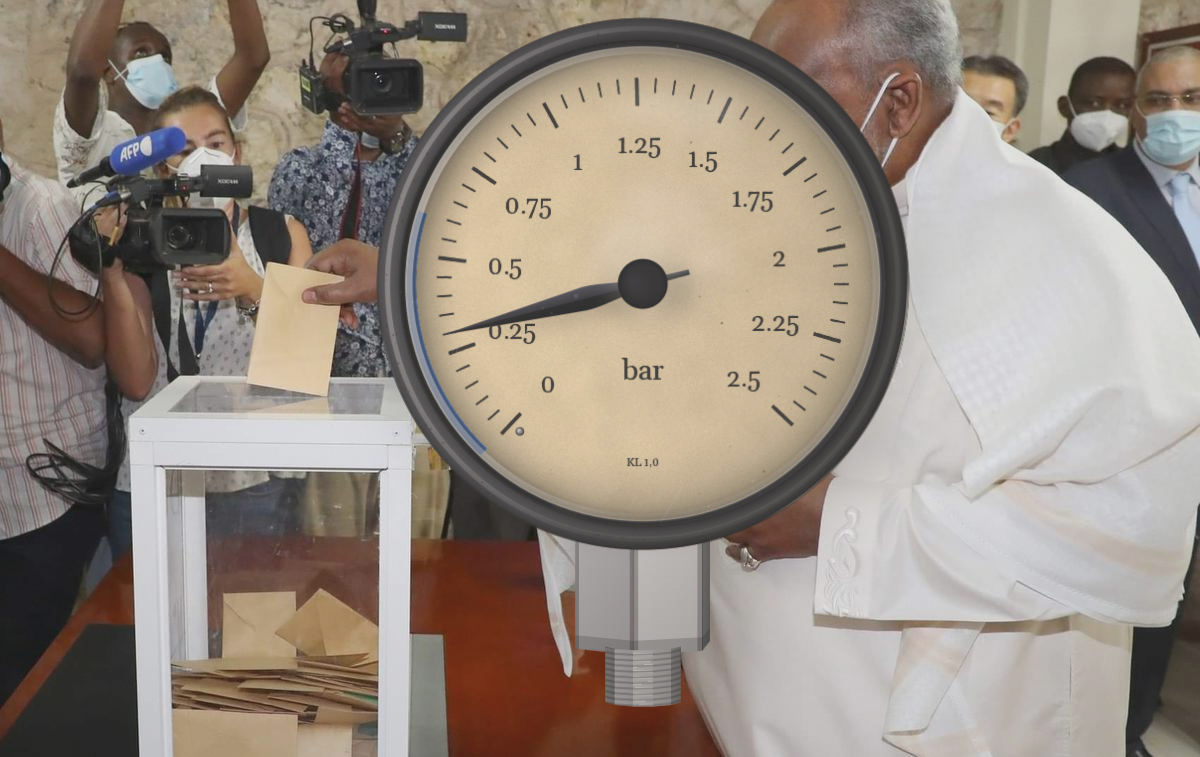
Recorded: 0.3 bar
